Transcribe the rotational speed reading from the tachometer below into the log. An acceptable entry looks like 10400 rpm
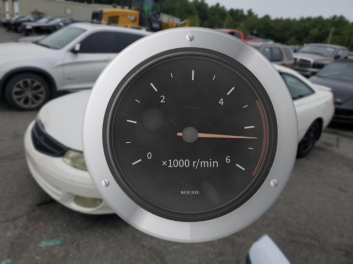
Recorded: 5250 rpm
